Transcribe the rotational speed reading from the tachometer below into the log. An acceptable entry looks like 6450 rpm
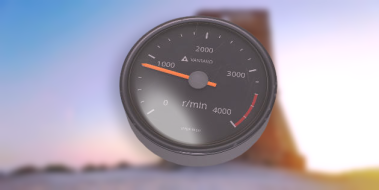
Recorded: 800 rpm
